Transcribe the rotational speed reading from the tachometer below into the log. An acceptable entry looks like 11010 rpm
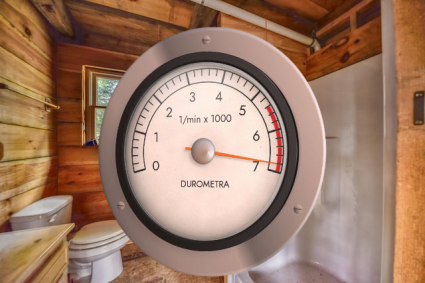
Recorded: 6800 rpm
